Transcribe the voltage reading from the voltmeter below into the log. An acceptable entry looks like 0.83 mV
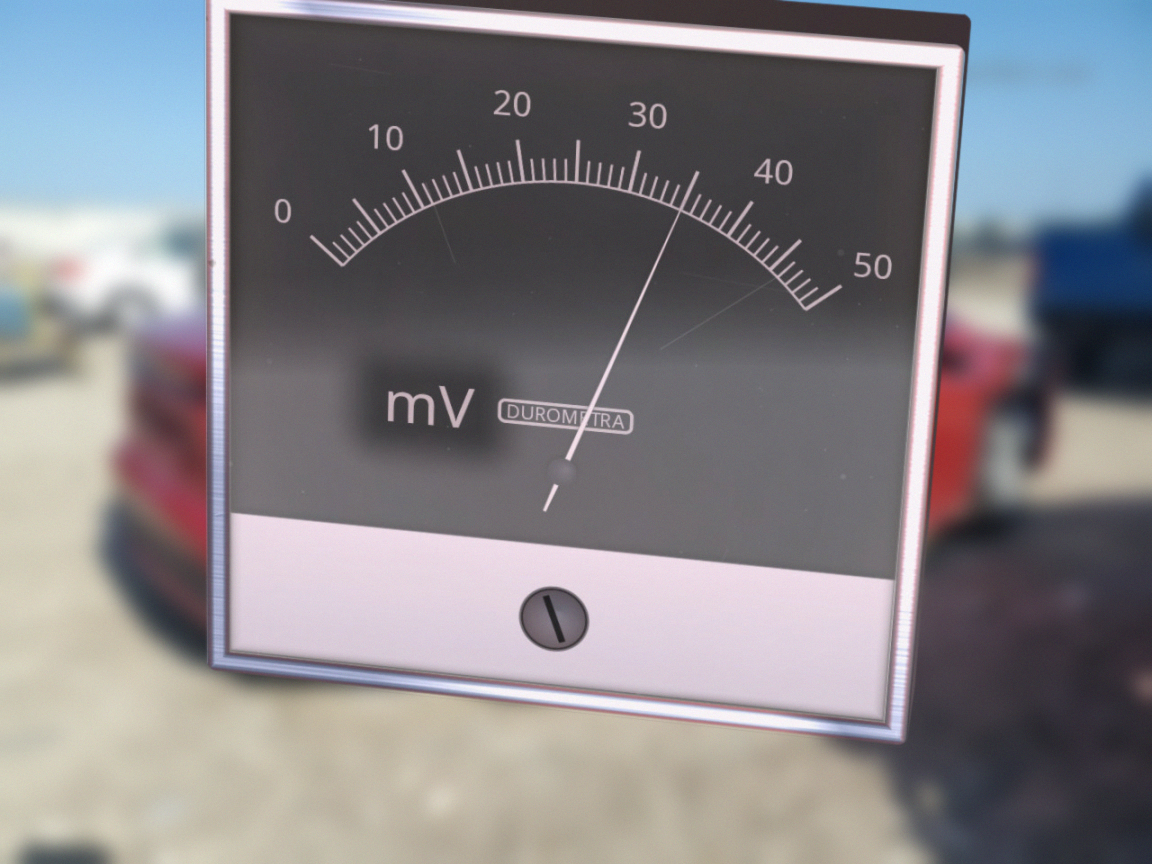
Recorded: 35 mV
